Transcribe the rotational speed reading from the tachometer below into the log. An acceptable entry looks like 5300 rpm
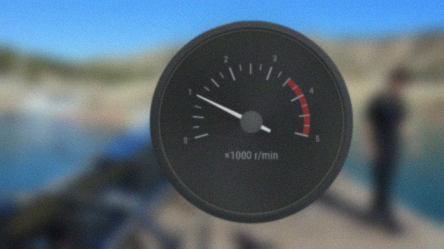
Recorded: 1000 rpm
